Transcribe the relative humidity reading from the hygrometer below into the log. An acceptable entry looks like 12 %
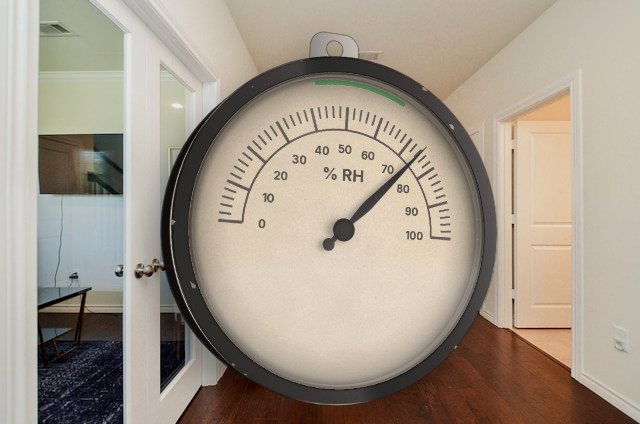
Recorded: 74 %
